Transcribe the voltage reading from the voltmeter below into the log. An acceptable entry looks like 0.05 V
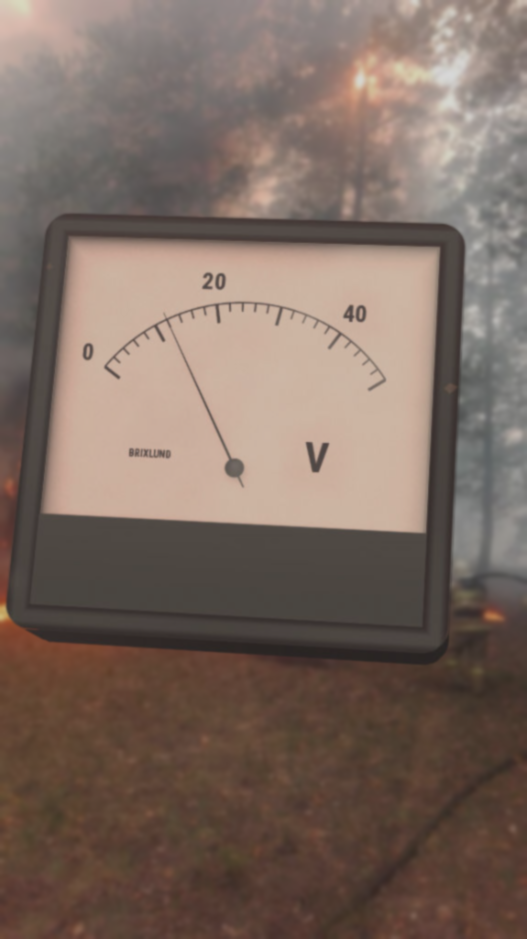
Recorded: 12 V
